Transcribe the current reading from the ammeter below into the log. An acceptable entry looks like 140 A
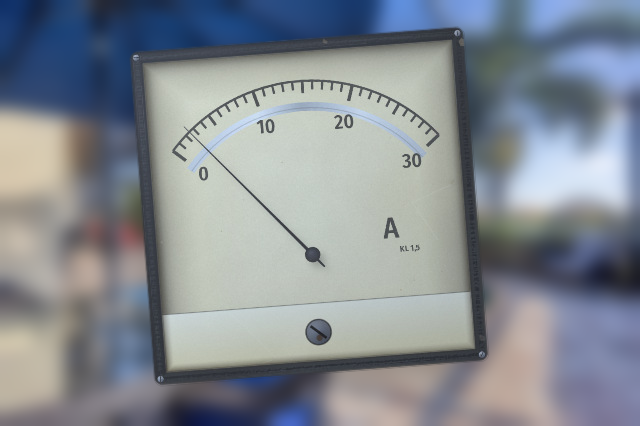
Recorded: 2.5 A
